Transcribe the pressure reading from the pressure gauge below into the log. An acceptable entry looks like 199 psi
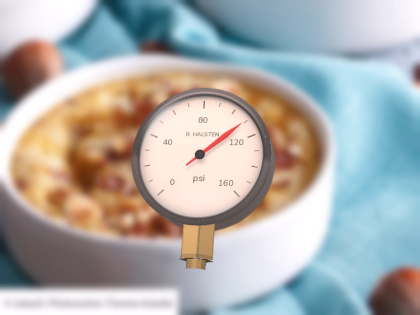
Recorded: 110 psi
